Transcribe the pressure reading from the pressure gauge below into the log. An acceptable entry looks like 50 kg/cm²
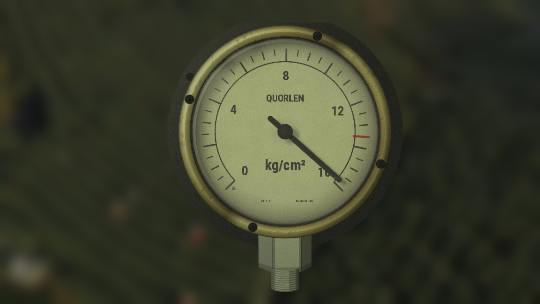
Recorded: 15.75 kg/cm²
